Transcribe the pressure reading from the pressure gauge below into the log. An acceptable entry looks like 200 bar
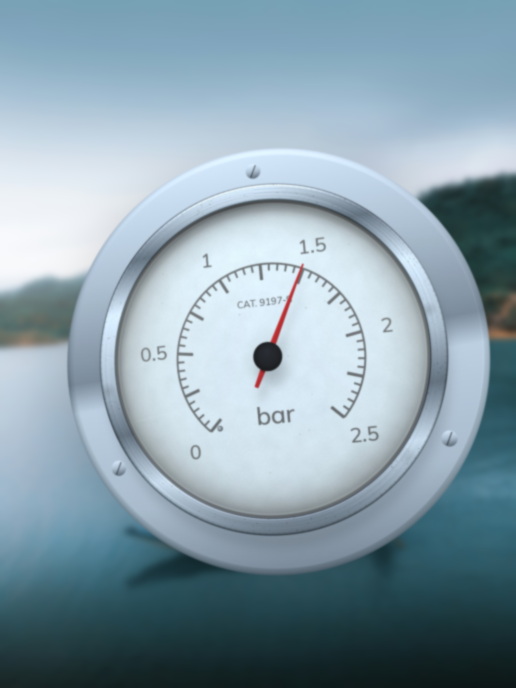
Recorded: 1.5 bar
